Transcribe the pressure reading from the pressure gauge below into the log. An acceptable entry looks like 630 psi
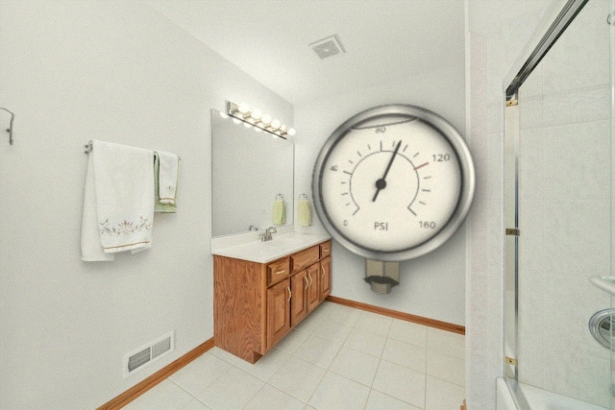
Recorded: 95 psi
